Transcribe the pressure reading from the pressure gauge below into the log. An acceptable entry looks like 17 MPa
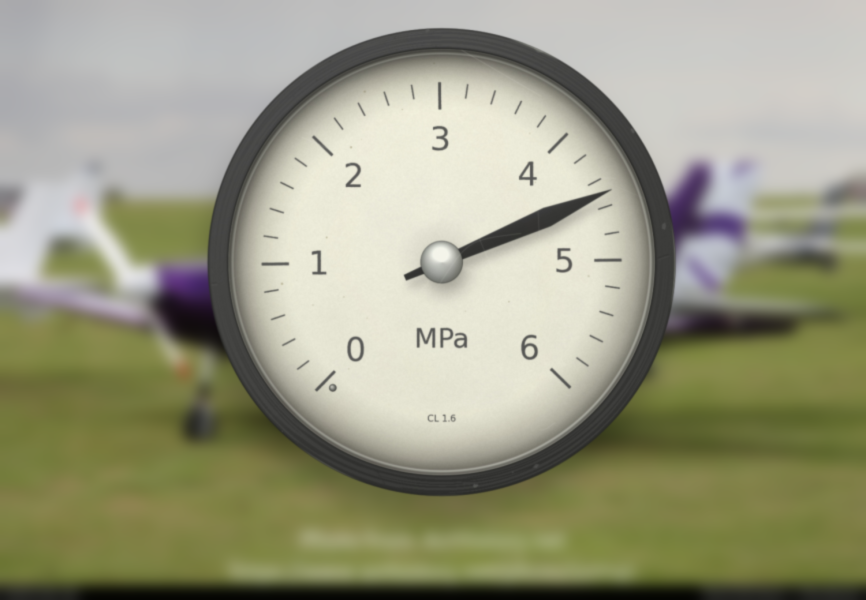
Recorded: 4.5 MPa
